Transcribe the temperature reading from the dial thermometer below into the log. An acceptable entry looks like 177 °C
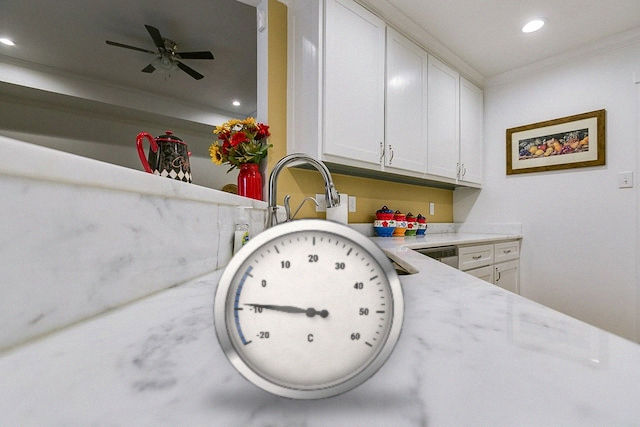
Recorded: -8 °C
